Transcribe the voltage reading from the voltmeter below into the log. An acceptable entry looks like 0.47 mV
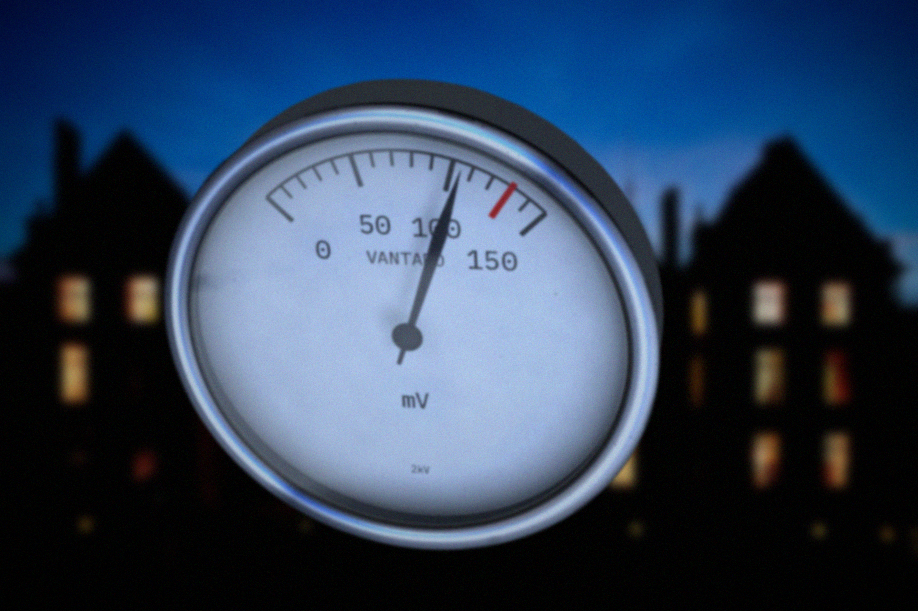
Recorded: 105 mV
